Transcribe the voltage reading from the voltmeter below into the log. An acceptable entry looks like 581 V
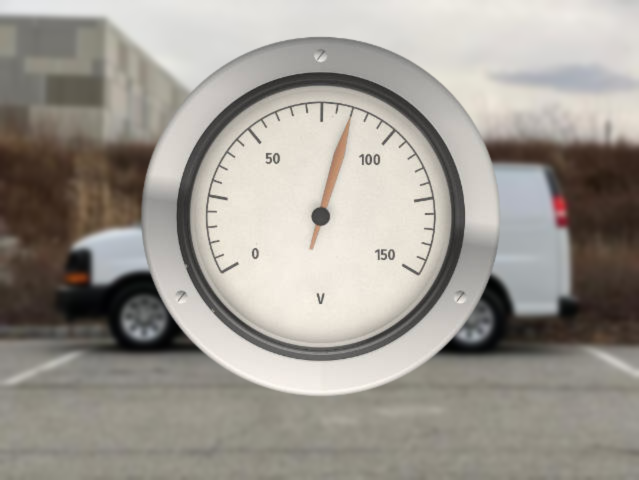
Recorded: 85 V
